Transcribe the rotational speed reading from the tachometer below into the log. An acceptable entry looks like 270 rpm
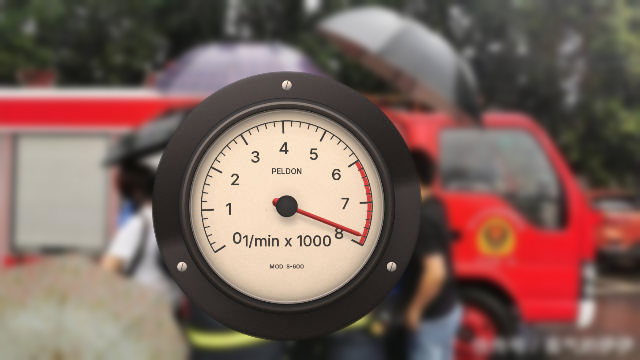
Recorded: 7800 rpm
